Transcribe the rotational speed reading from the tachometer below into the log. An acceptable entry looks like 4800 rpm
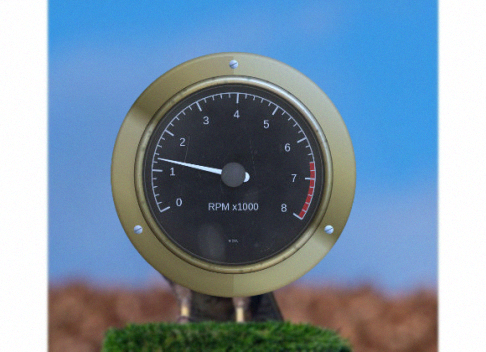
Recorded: 1300 rpm
